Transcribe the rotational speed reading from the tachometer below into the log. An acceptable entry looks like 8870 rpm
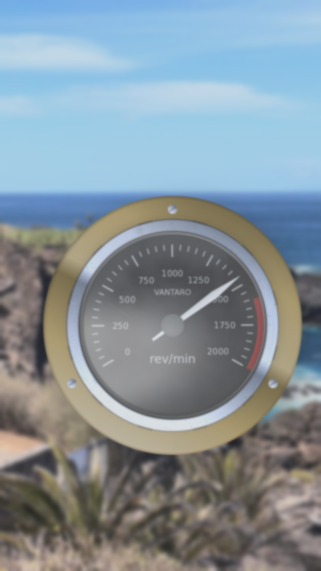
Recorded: 1450 rpm
